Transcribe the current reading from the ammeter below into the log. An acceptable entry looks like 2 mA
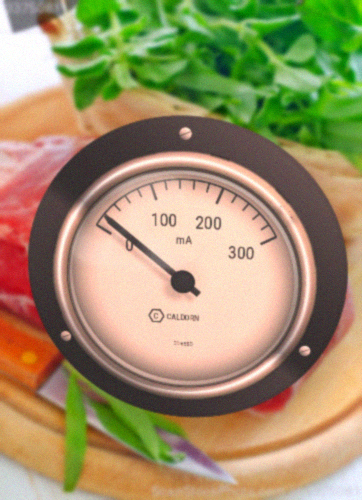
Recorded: 20 mA
